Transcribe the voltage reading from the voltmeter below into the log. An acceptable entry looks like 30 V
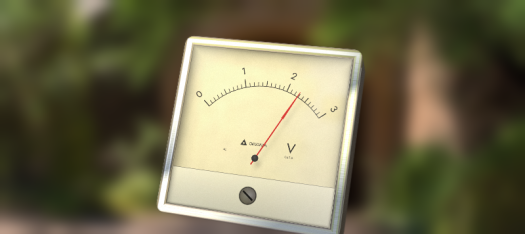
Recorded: 2.3 V
